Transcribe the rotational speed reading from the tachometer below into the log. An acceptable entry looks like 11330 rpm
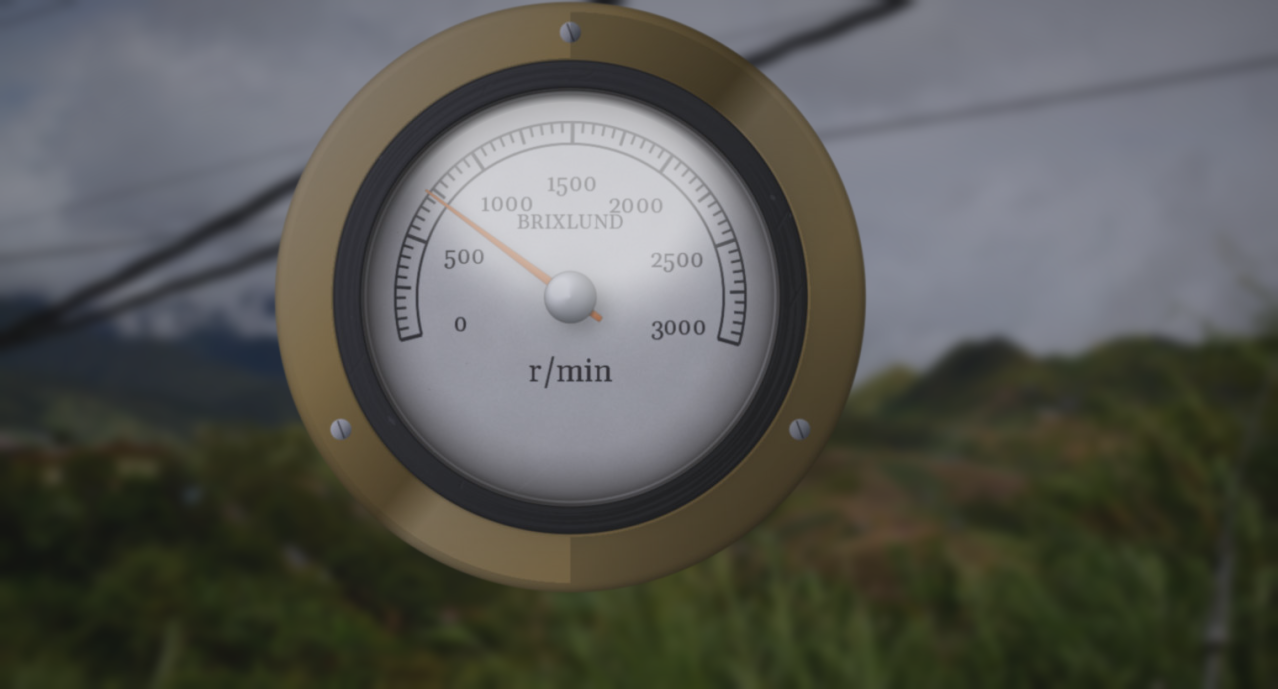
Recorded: 725 rpm
